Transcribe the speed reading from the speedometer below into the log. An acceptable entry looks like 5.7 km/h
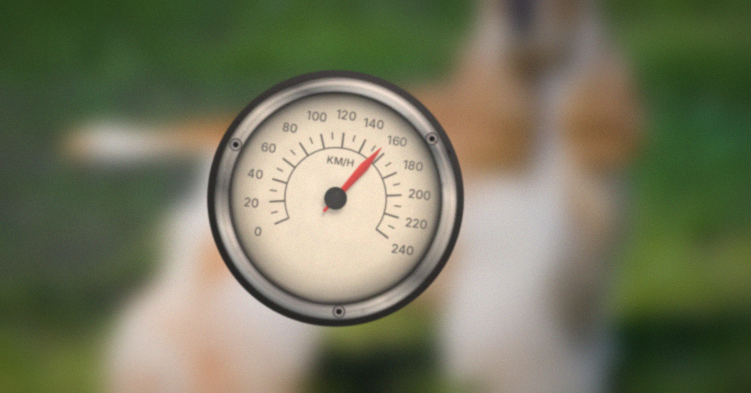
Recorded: 155 km/h
